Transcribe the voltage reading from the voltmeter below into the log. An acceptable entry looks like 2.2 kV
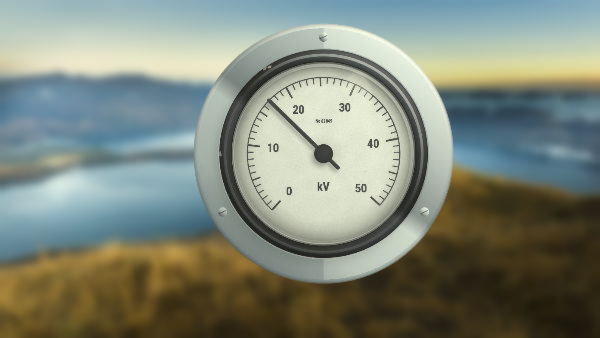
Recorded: 17 kV
